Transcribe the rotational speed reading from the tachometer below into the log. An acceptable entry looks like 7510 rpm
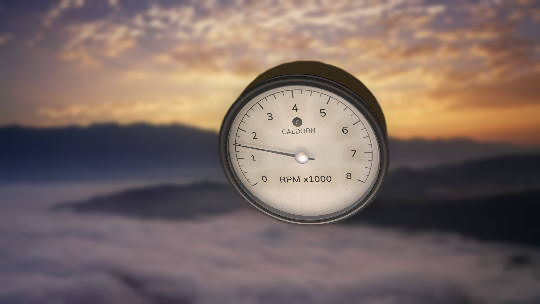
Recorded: 1500 rpm
